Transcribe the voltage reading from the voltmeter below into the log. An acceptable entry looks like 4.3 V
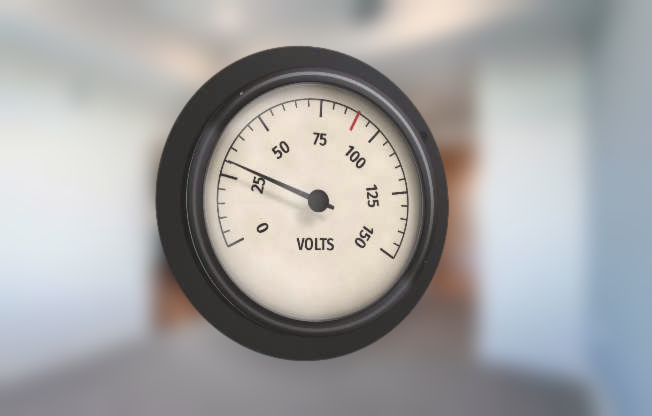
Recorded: 30 V
